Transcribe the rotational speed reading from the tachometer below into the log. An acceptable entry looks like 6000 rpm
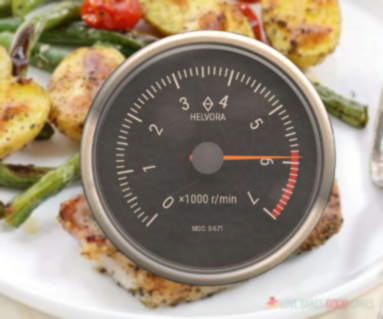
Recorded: 5900 rpm
